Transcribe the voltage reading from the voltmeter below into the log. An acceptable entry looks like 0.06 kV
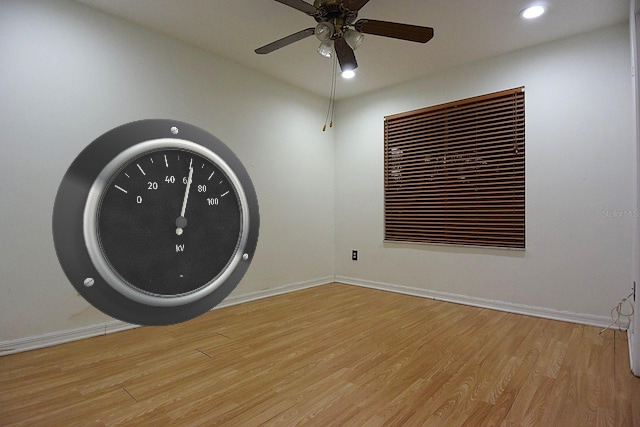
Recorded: 60 kV
